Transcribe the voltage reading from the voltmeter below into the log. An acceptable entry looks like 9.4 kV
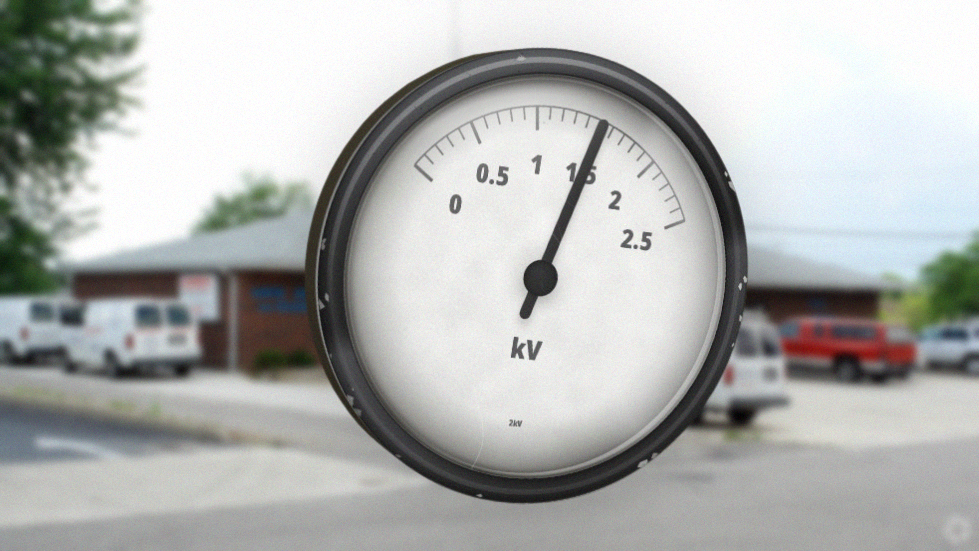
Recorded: 1.5 kV
